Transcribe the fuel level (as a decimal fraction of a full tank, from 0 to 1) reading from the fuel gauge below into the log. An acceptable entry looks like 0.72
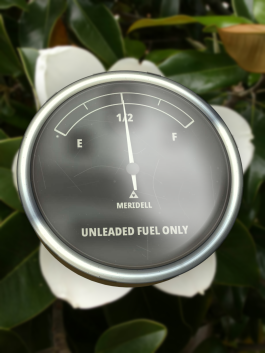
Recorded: 0.5
